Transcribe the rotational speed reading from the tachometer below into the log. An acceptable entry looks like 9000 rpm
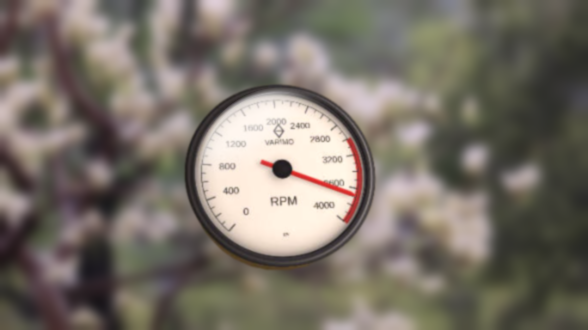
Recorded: 3700 rpm
